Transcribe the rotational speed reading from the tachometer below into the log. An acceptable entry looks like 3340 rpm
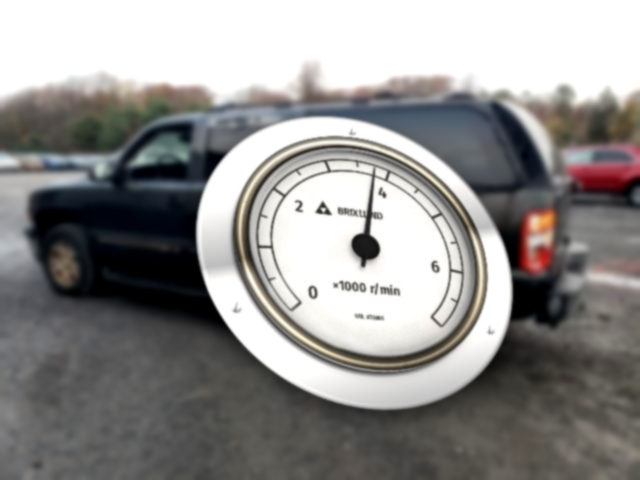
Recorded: 3750 rpm
